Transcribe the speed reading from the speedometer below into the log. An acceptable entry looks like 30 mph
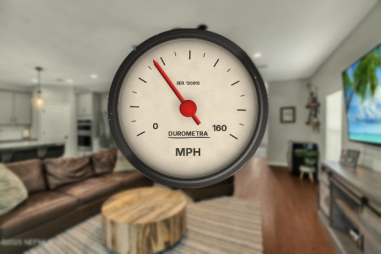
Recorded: 55 mph
